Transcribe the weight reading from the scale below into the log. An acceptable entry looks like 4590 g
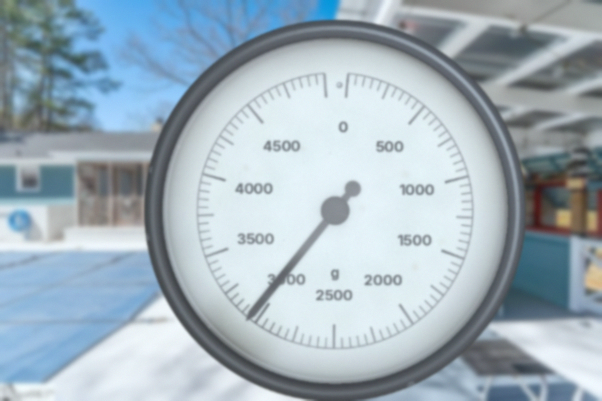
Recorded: 3050 g
